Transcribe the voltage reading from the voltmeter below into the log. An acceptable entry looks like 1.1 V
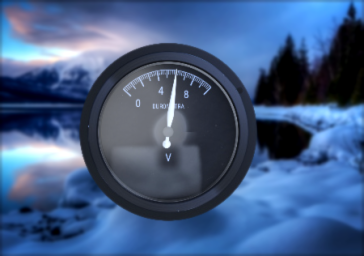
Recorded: 6 V
